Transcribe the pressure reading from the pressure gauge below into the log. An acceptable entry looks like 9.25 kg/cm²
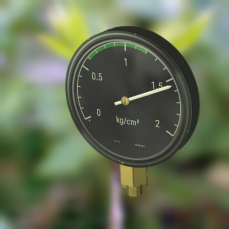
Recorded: 1.55 kg/cm²
